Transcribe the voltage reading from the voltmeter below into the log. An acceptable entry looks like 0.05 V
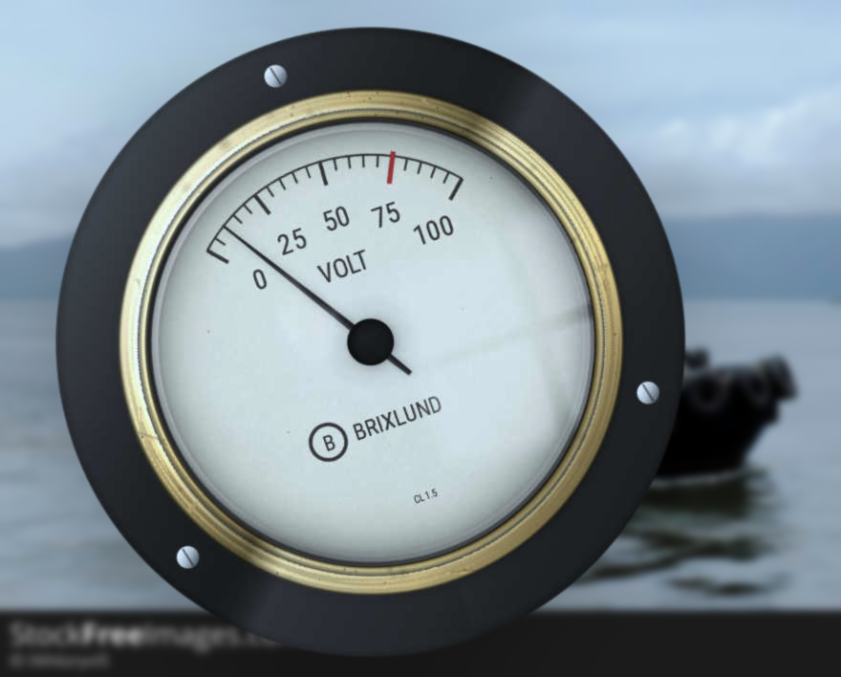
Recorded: 10 V
